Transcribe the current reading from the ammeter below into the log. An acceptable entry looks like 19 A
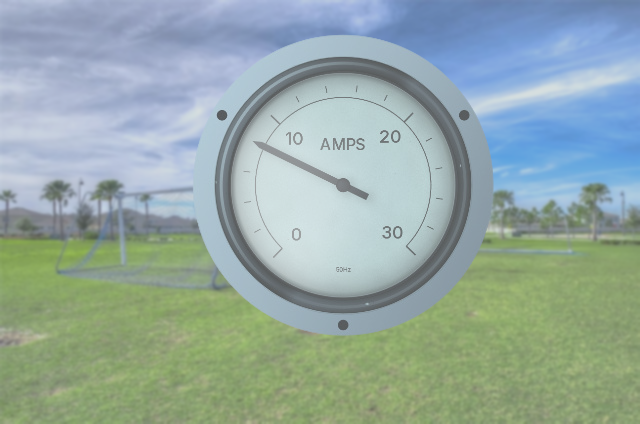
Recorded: 8 A
